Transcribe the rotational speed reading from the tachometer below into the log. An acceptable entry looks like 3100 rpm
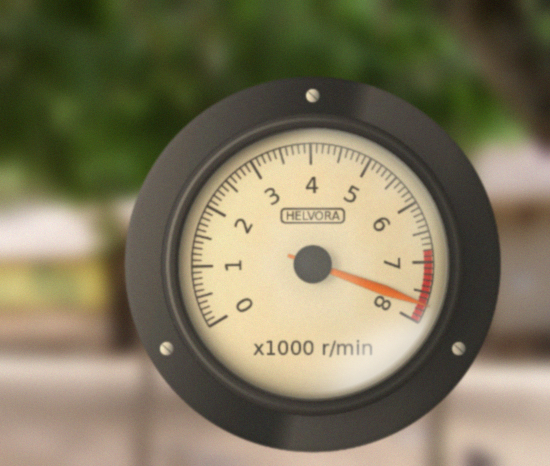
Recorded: 7700 rpm
